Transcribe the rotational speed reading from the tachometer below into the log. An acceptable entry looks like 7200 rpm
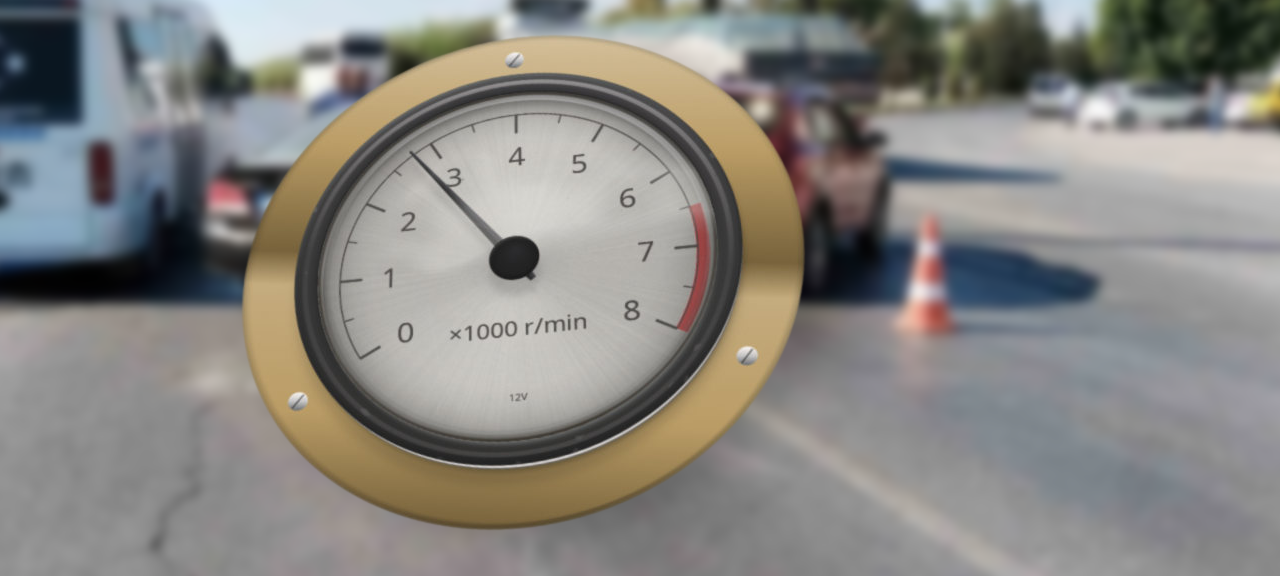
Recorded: 2750 rpm
